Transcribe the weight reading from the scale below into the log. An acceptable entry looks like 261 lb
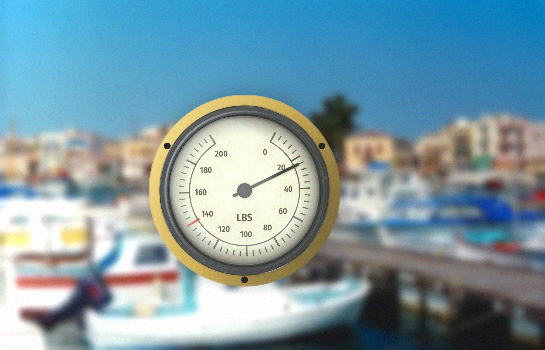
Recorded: 24 lb
